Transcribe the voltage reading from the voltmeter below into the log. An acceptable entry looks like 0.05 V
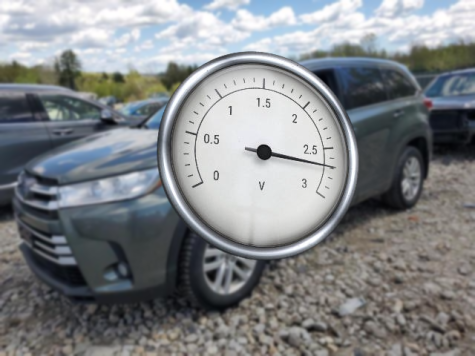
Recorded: 2.7 V
